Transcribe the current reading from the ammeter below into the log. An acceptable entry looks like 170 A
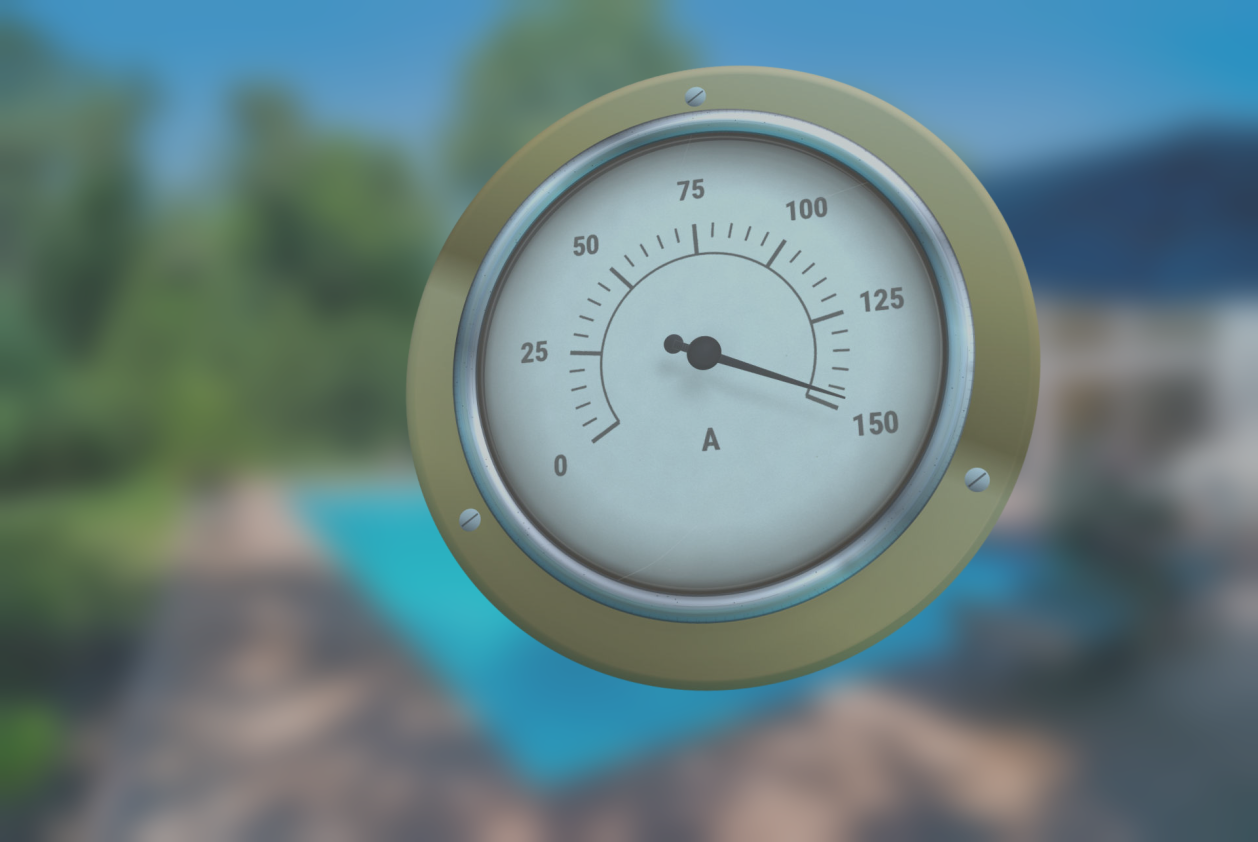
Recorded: 147.5 A
